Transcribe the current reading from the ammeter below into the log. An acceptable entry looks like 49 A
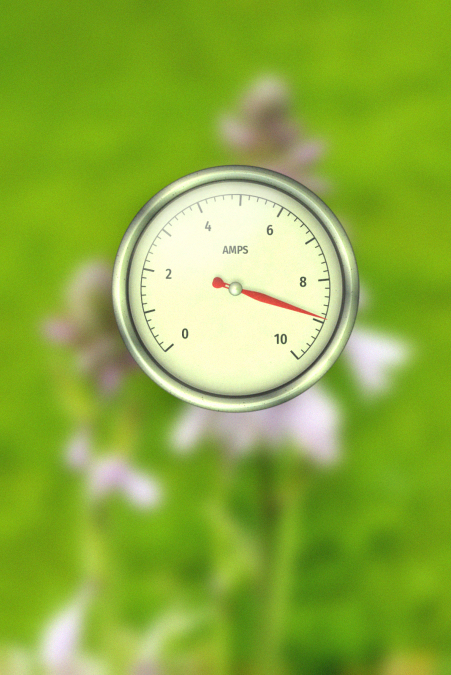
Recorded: 8.9 A
